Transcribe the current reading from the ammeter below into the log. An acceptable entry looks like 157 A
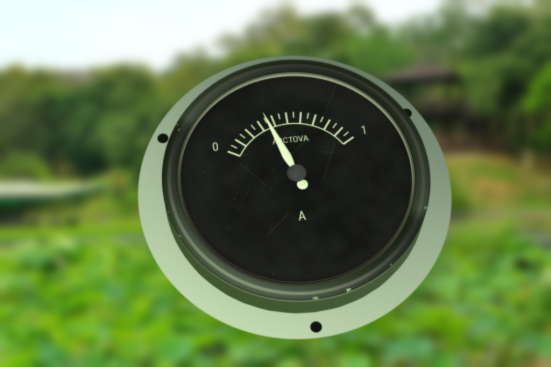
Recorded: 0.35 A
